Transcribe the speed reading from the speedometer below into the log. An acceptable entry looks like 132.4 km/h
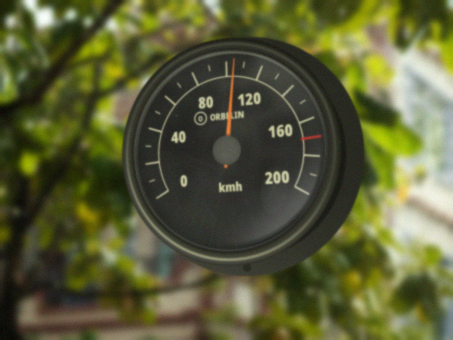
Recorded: 105 km/h
